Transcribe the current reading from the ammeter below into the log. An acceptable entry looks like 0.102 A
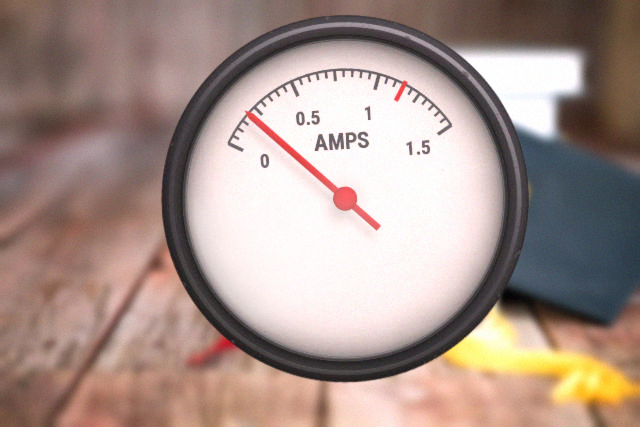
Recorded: 0.2 A
